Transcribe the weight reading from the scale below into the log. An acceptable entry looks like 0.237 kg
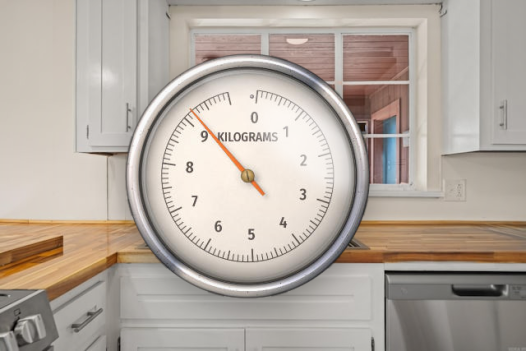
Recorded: 9.2 kg
